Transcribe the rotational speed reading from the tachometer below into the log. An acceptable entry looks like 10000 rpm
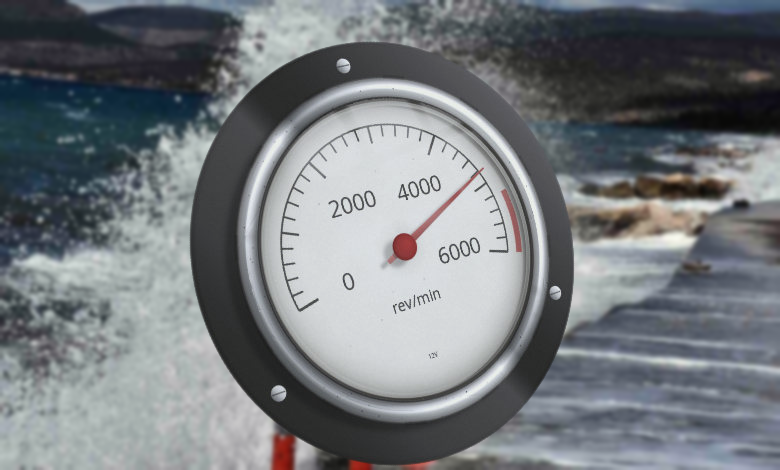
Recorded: 4800 rpm
